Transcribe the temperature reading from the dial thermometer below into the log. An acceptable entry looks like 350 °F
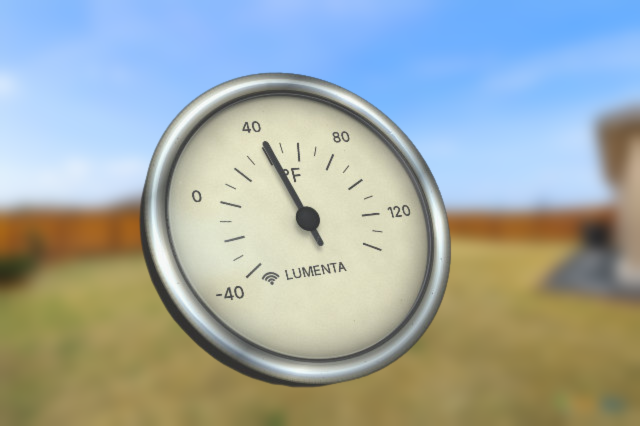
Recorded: 40 °F
